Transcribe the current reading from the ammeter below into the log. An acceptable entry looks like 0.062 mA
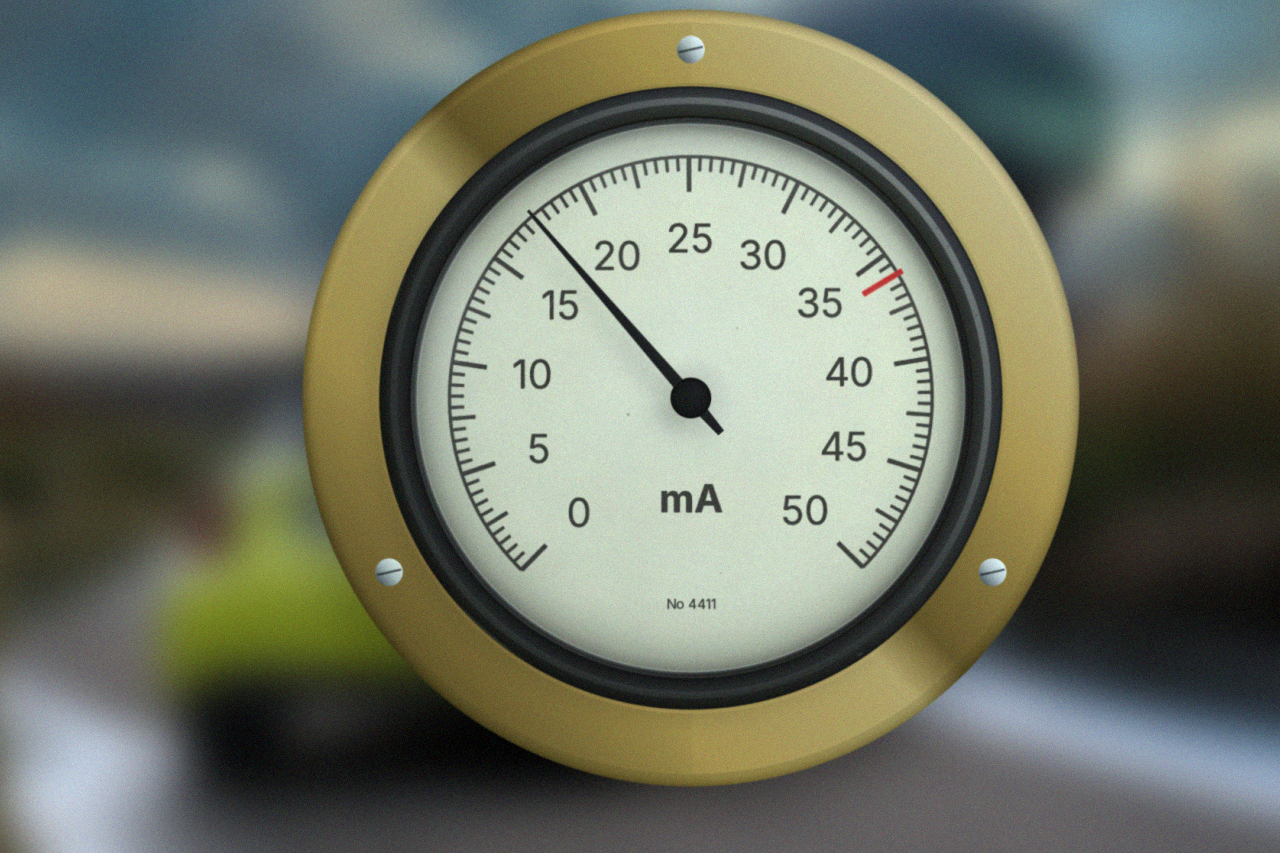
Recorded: 17.5 mA
